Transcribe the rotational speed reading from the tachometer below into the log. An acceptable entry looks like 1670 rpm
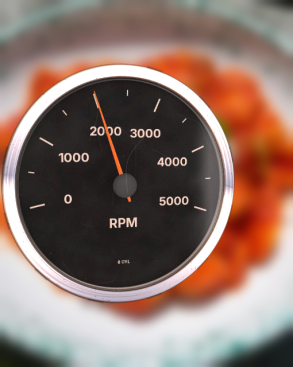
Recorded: 2000 rpm
